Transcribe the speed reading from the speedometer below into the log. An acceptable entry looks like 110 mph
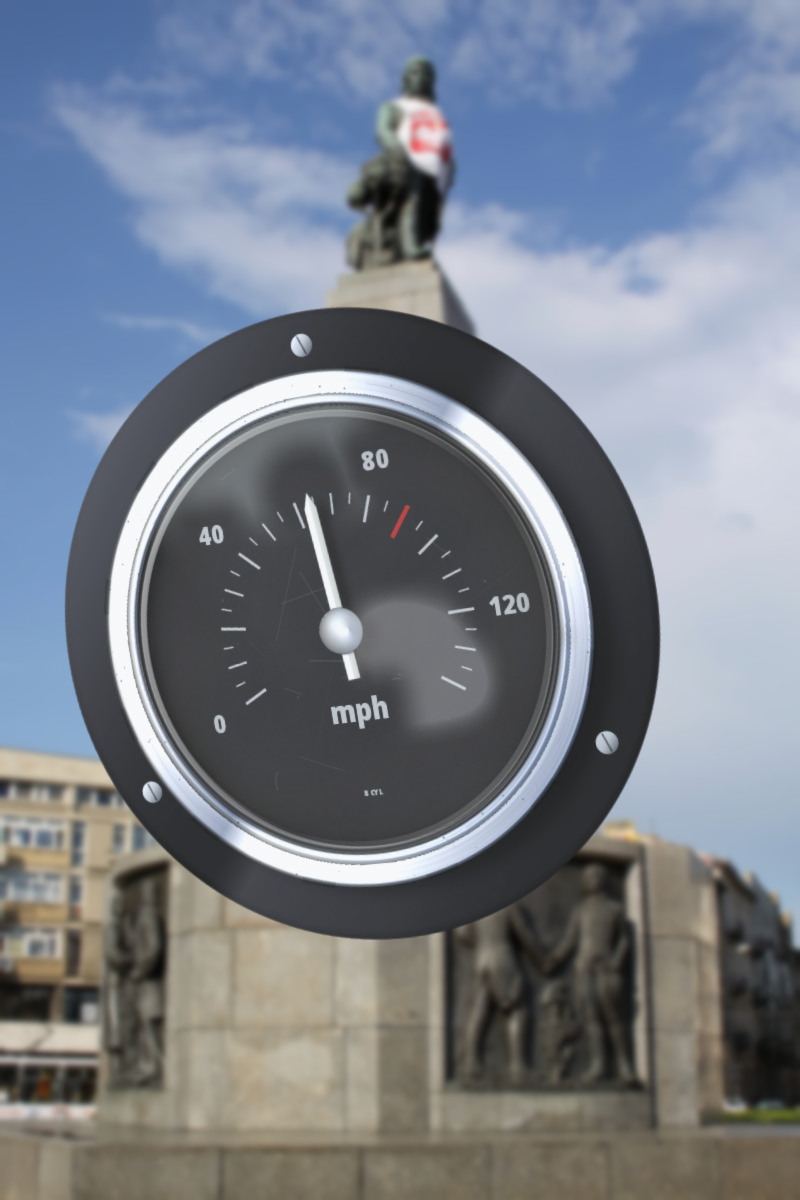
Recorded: 65 mph
